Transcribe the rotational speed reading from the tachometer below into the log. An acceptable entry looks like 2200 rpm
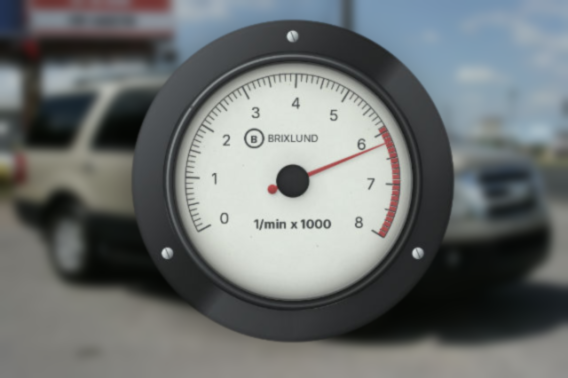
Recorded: 6200 rpm
